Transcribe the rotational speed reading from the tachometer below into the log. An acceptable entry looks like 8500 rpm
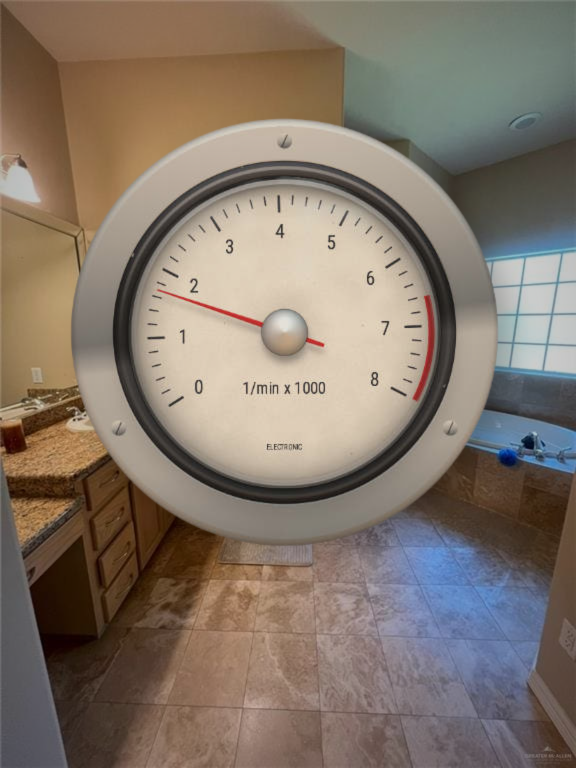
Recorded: 1700 rpm
